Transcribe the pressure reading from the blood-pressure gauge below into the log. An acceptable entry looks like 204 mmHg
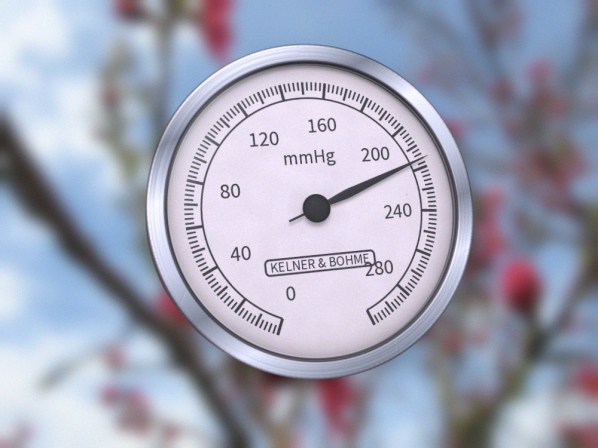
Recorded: 216 mmHg
